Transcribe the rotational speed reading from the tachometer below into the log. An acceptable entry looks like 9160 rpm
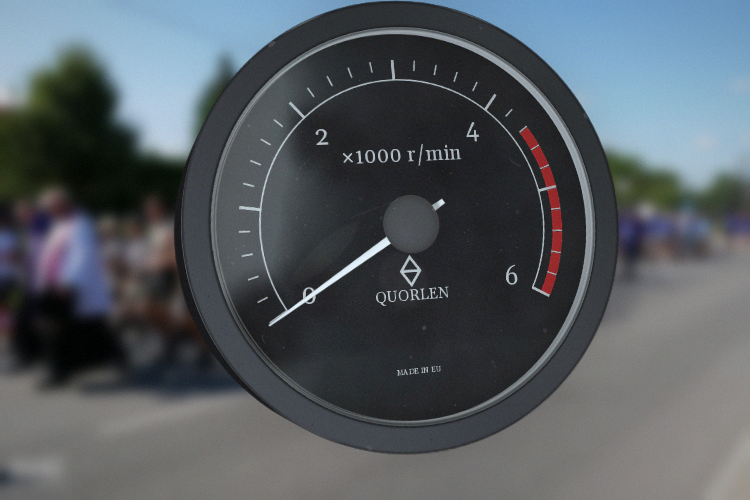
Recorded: 0 rpm
